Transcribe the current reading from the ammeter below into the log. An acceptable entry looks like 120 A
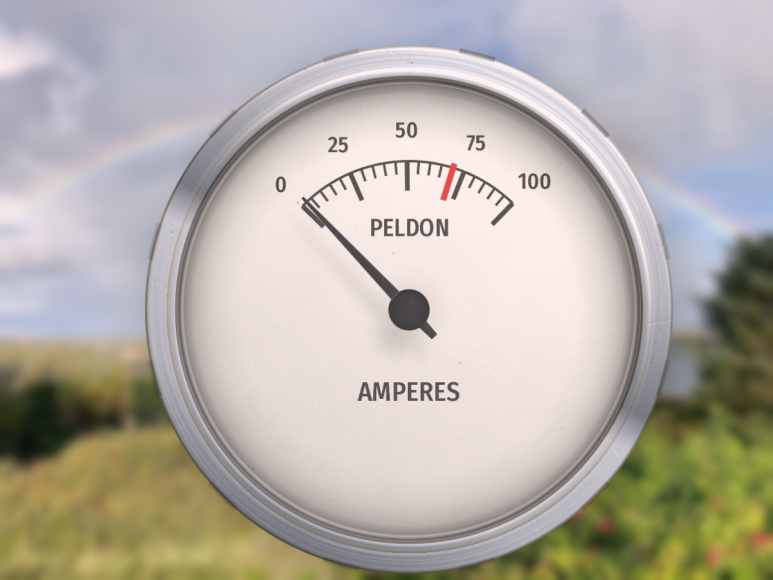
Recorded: 2.5 A
